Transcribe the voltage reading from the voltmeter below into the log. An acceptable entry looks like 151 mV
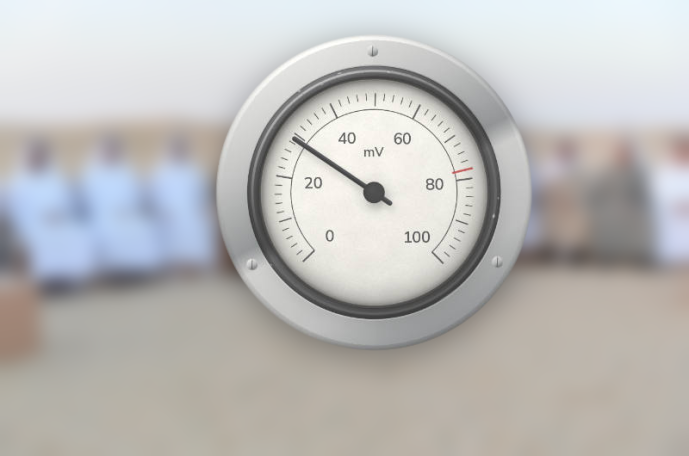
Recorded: 29 mV
